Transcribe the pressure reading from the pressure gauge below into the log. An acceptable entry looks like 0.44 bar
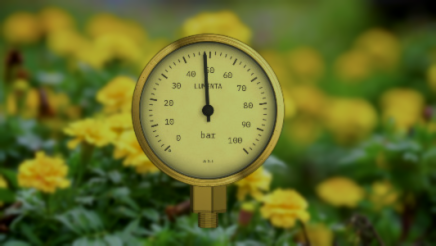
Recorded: 48 bar
